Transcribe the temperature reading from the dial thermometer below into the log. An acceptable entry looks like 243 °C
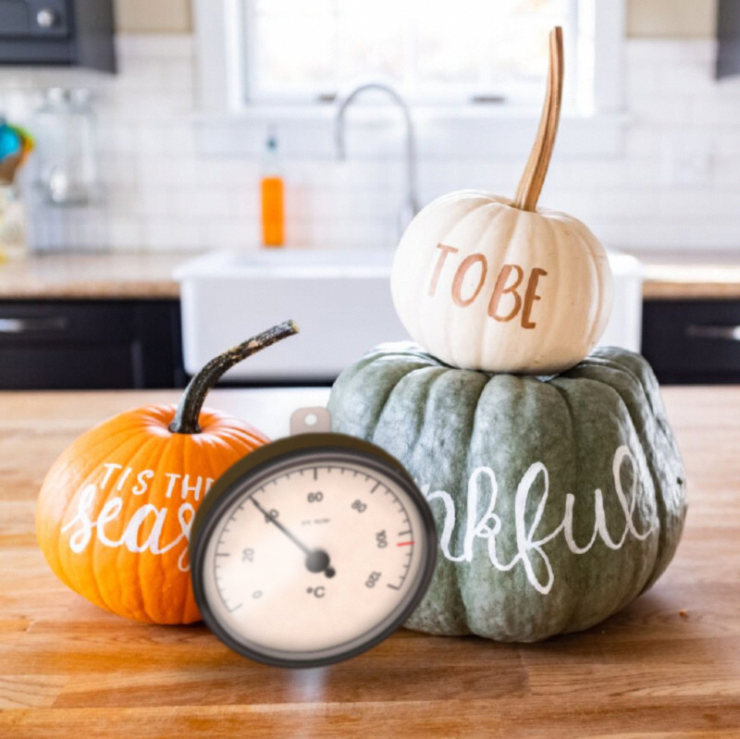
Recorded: 40 °C
